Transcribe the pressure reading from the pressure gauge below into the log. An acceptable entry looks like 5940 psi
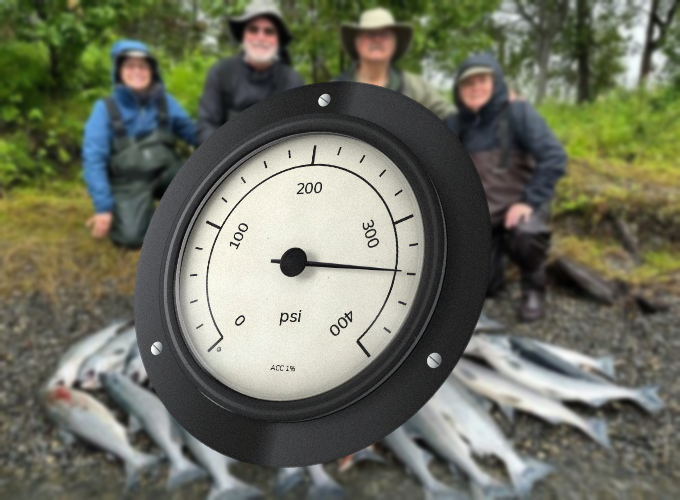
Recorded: 340 psi
